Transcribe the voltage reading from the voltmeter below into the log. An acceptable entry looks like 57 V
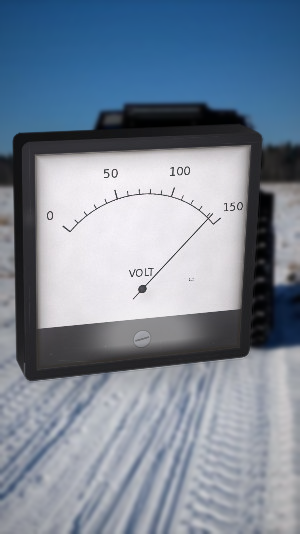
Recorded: 140 V
